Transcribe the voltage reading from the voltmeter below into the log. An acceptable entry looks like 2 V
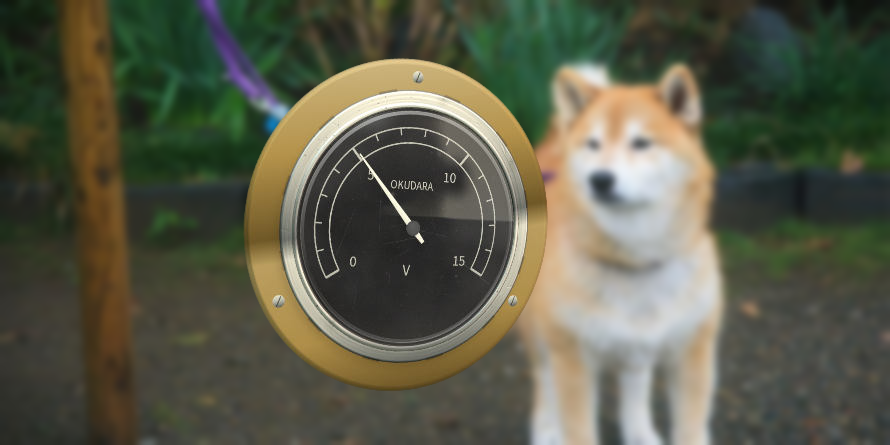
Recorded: 5 V
